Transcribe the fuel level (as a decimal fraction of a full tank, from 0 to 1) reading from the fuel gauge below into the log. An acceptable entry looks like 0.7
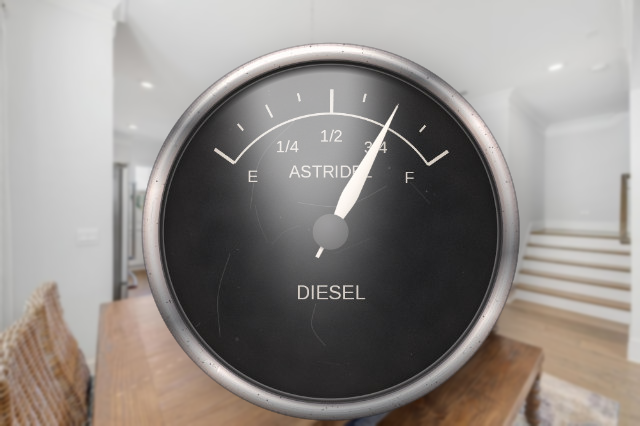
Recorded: 0.75
